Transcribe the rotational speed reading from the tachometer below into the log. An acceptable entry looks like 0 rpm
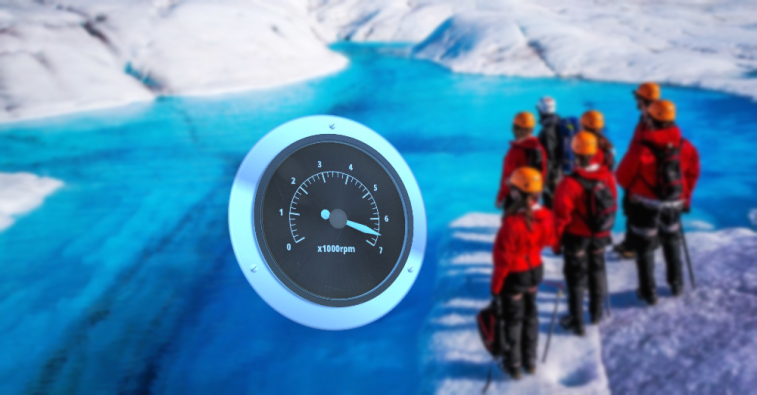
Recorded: 6600 rpm
